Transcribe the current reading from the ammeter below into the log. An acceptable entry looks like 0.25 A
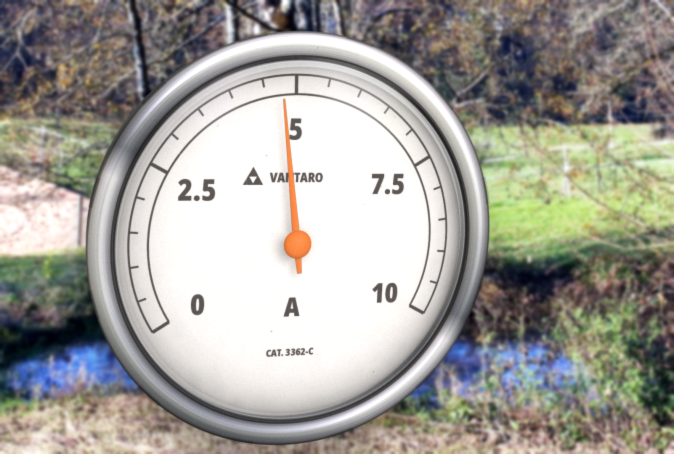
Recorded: 4.75 A
